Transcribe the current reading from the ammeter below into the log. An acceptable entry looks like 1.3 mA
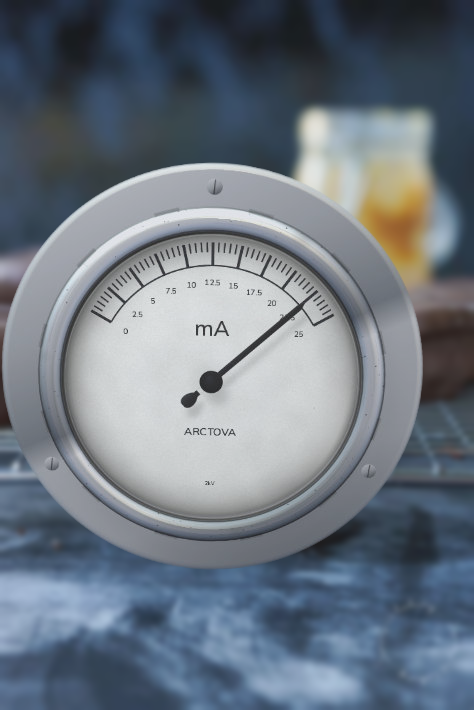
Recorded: 22.5 mA
